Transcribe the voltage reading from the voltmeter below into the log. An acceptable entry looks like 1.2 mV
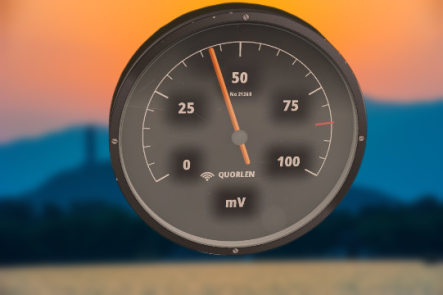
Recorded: 42.5 mV
